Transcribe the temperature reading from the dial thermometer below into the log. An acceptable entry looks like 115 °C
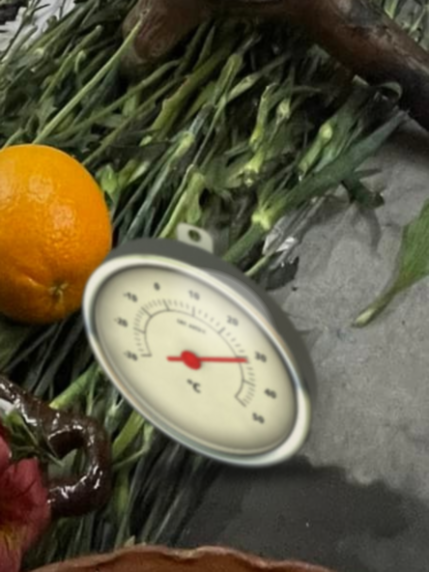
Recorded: 30 °C
